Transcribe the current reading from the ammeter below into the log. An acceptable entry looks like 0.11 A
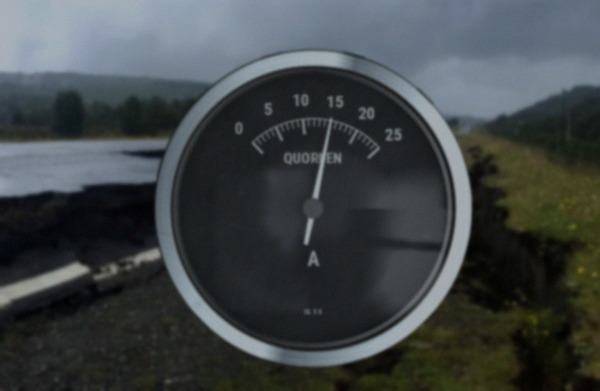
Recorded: 15 A
